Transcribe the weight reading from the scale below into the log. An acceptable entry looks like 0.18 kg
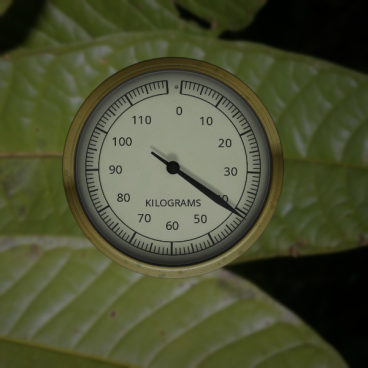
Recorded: 41 kg
